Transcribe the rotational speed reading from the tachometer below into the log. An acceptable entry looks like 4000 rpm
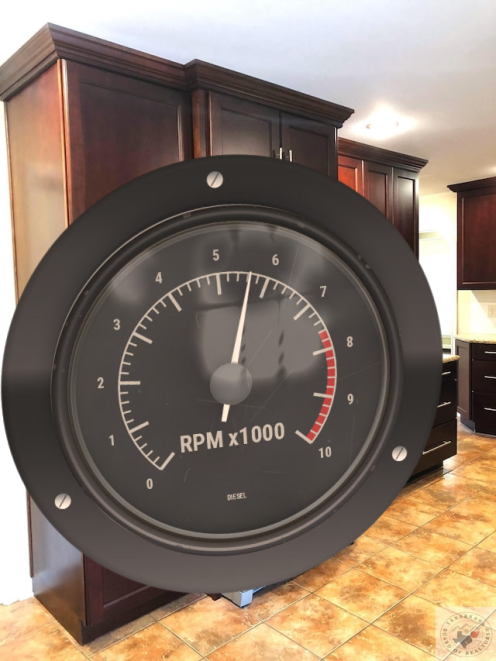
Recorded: 5600 rpm
